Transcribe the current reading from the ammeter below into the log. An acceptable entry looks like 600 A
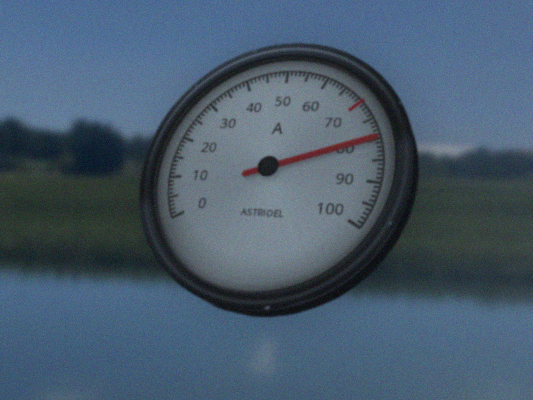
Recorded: 80 A
